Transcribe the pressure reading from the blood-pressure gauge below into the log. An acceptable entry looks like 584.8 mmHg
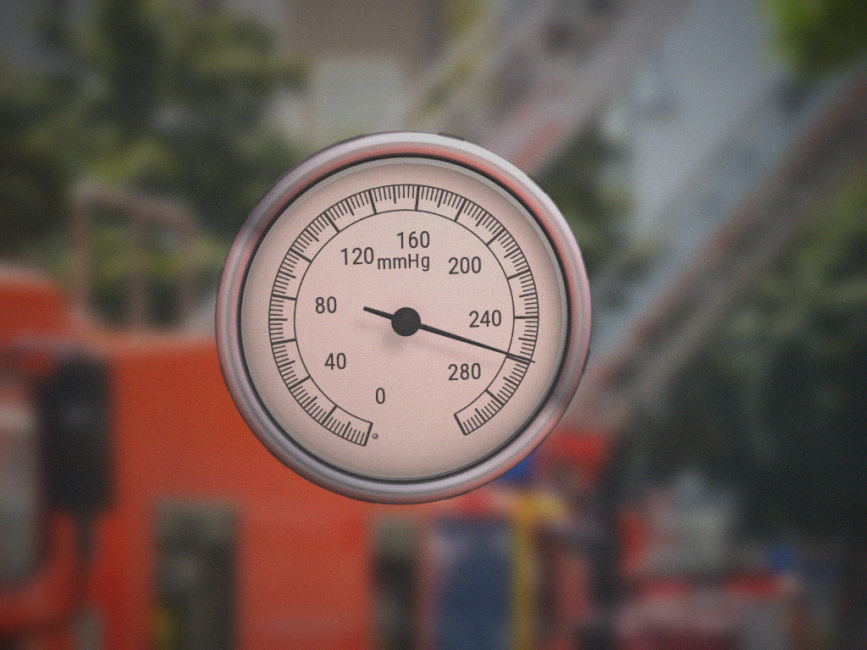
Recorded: 258 mmHg
